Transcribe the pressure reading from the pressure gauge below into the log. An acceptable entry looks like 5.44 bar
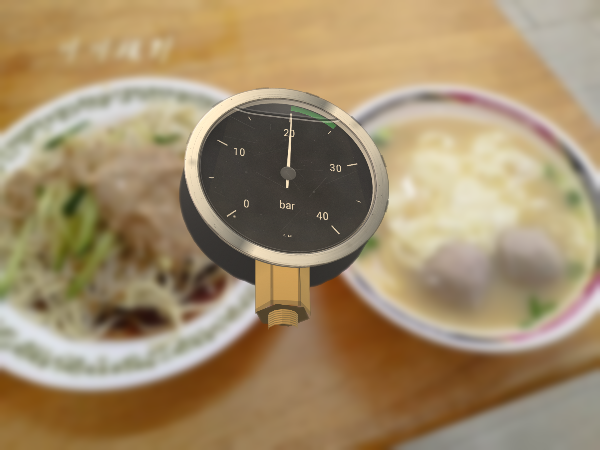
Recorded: 20 bar
